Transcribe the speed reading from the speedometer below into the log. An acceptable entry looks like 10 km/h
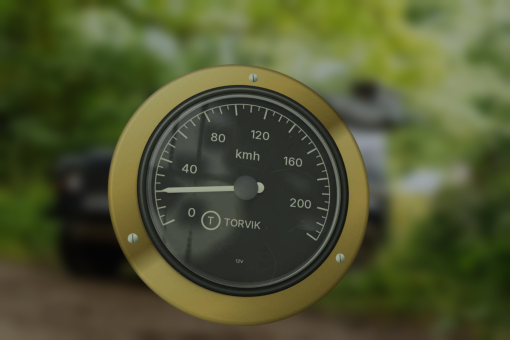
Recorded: 20 km/h
